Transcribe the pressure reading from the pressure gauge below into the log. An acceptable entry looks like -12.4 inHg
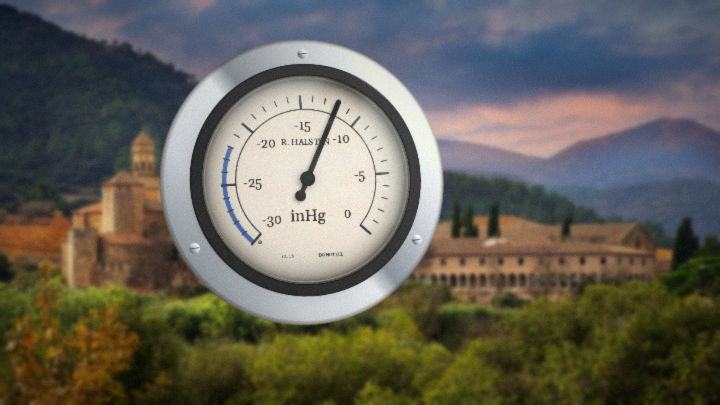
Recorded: -12 inHg
